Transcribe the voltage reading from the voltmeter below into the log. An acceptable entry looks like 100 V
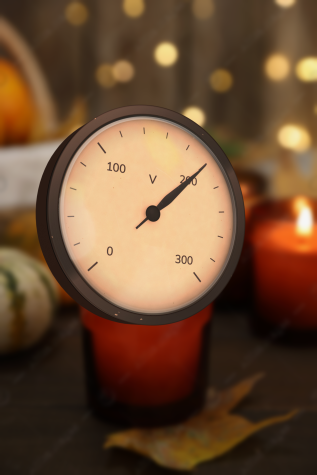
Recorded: 200 V
